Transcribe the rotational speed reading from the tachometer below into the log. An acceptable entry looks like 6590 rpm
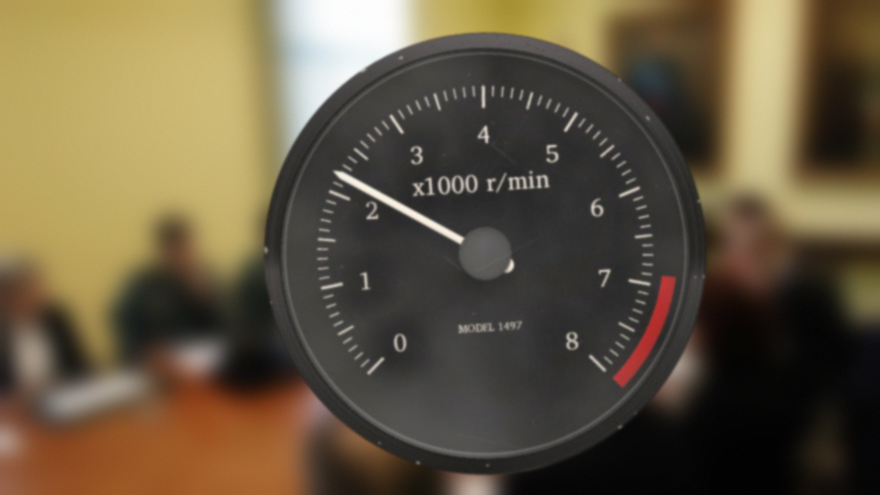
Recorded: 2200 rpm
